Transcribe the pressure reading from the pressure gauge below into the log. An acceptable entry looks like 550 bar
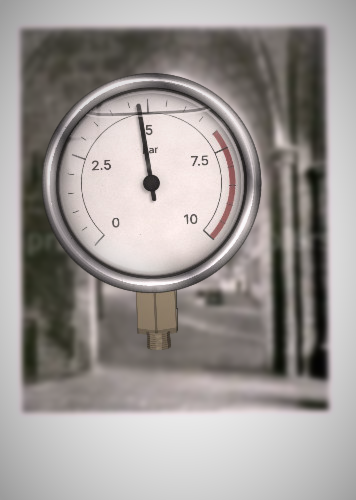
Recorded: 4.75 bar
